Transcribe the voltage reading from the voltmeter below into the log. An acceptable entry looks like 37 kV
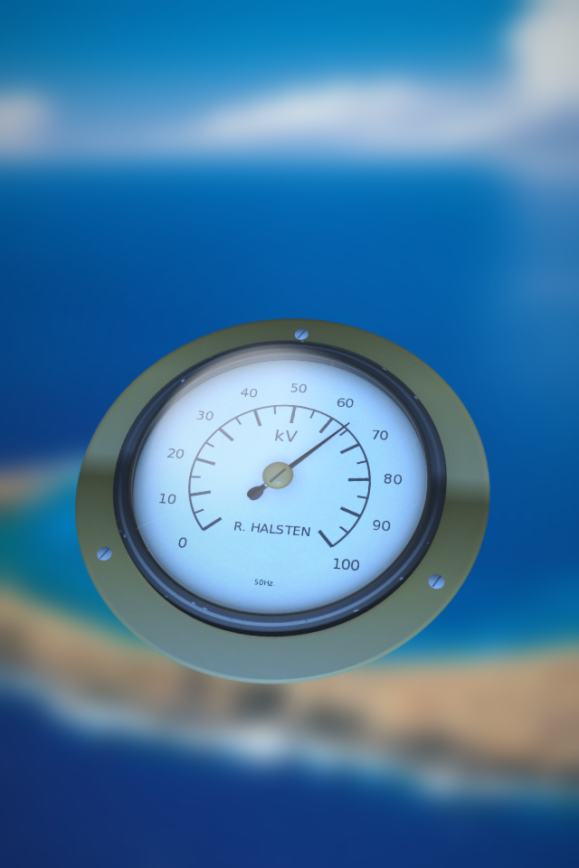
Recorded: 65 kV
